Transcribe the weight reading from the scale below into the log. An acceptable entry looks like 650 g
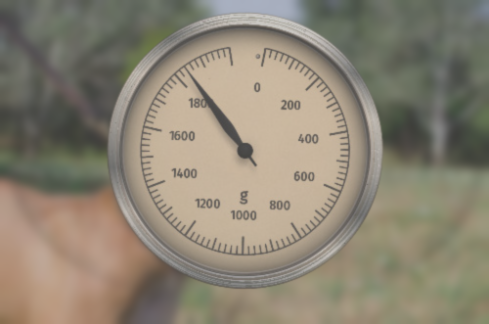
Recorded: 1840 g
